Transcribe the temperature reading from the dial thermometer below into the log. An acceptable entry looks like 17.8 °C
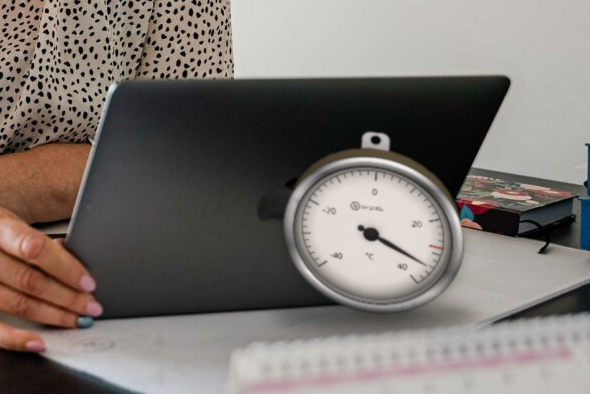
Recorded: 34 °C
